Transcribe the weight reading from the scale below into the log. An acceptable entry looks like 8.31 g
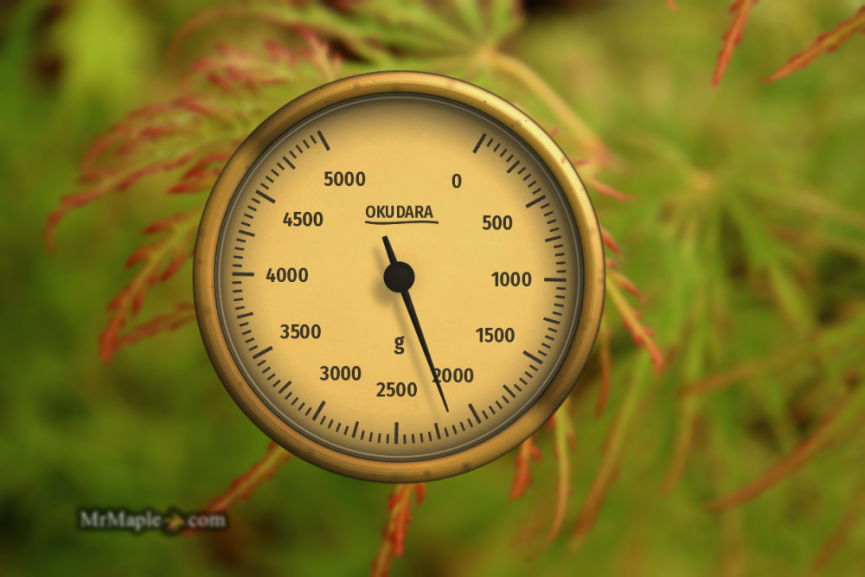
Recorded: 2150 g
